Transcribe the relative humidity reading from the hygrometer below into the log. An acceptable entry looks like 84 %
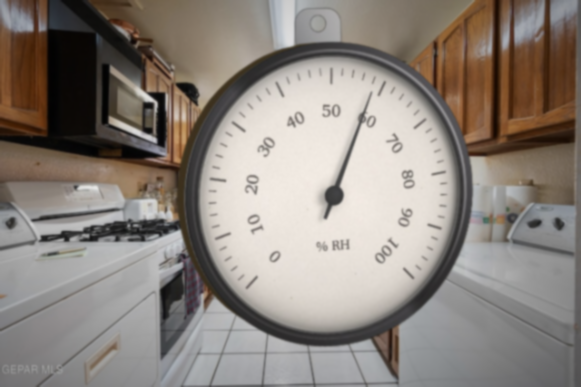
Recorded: 58 %
